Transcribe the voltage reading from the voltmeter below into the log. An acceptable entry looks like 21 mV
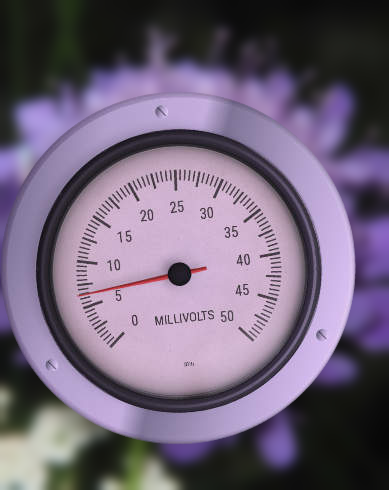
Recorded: 6.5 mV
